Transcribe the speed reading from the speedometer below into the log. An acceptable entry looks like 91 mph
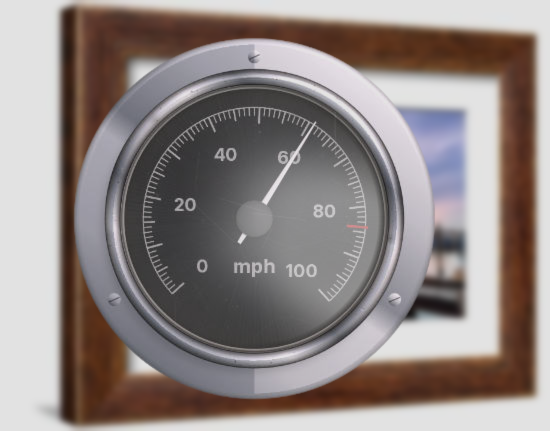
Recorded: 61 mph
